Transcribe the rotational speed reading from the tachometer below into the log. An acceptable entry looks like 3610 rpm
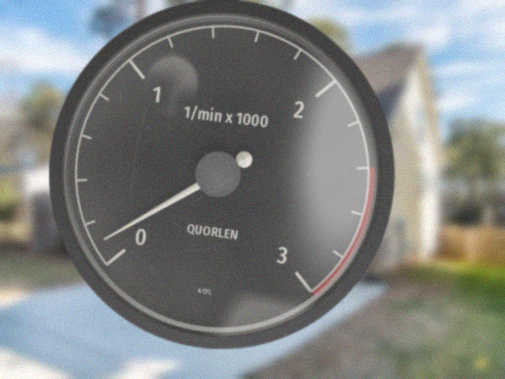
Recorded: 100 rpm
